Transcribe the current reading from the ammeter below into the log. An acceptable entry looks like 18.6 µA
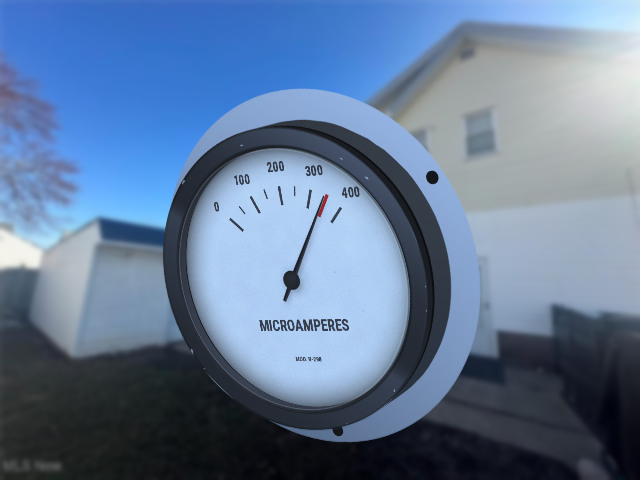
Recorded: 350 µA
